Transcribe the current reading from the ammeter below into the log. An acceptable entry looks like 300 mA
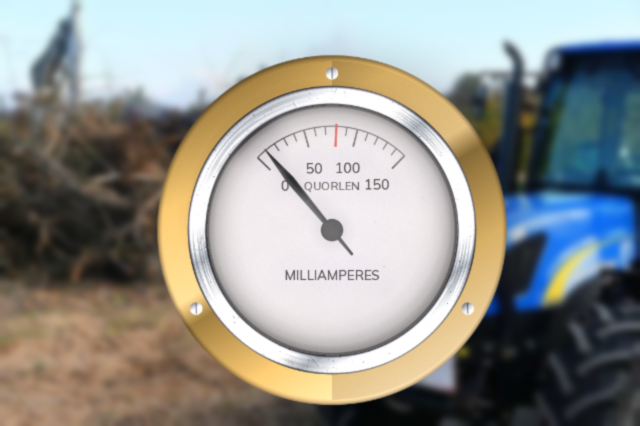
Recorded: 10 mA
